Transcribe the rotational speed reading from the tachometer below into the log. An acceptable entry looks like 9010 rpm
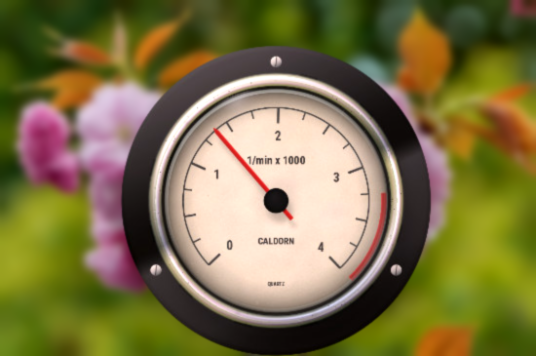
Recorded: 1375 rpm
